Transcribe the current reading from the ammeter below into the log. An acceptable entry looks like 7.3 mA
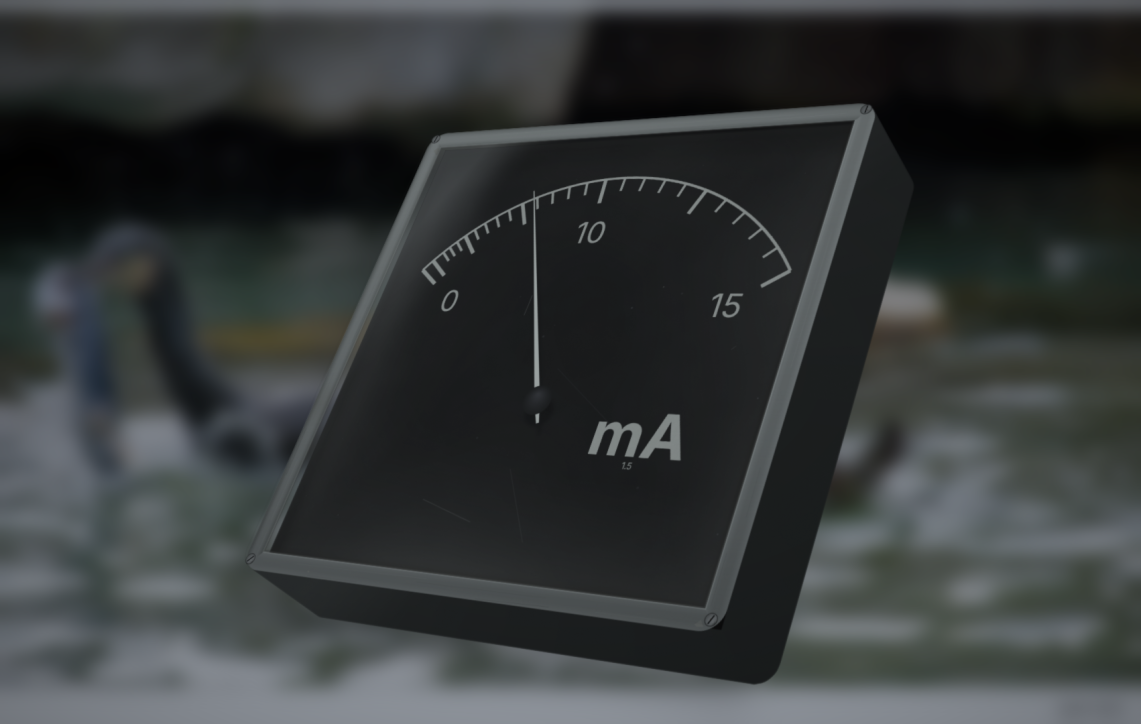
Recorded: 8 mA
